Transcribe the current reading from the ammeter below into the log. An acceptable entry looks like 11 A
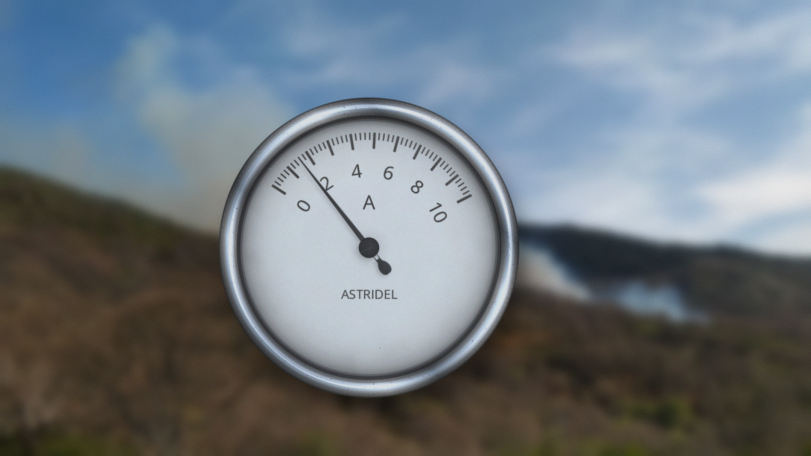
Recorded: 1.6 A
